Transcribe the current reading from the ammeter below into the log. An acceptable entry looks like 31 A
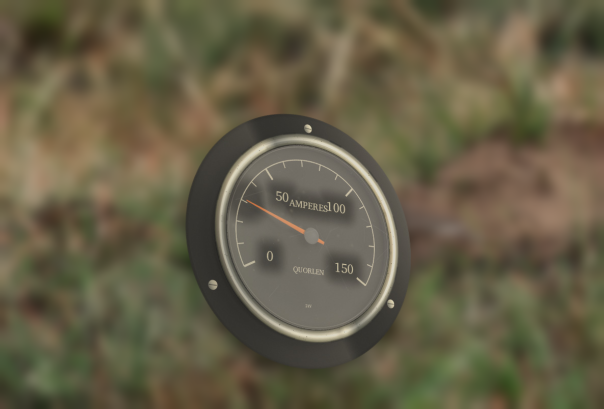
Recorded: 30 A
